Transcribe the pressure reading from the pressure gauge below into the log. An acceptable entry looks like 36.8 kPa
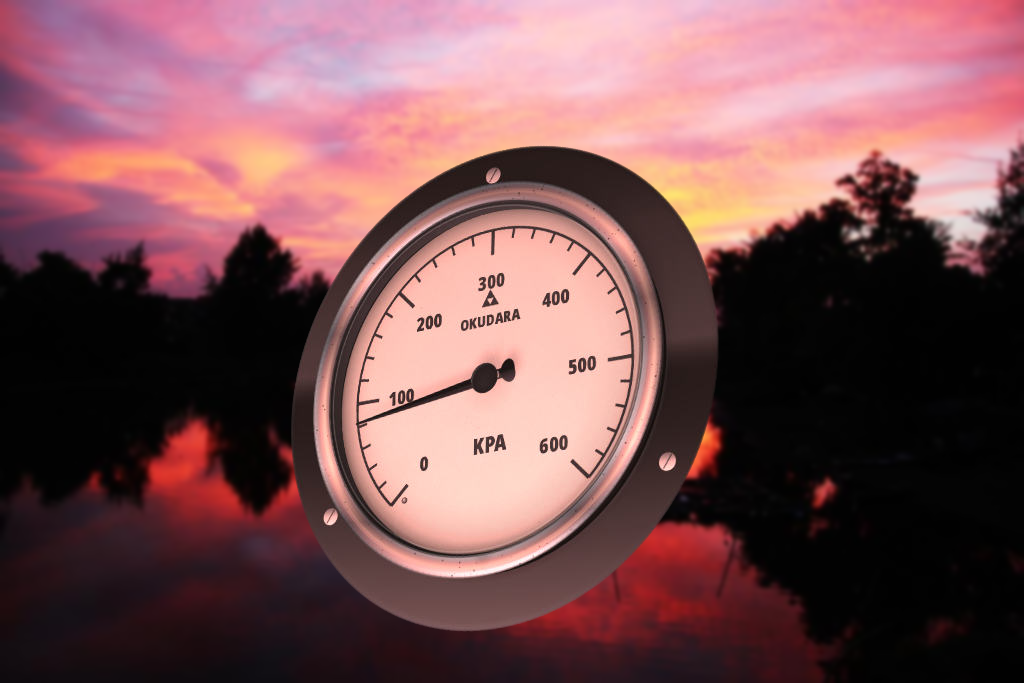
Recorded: 80 kPa
